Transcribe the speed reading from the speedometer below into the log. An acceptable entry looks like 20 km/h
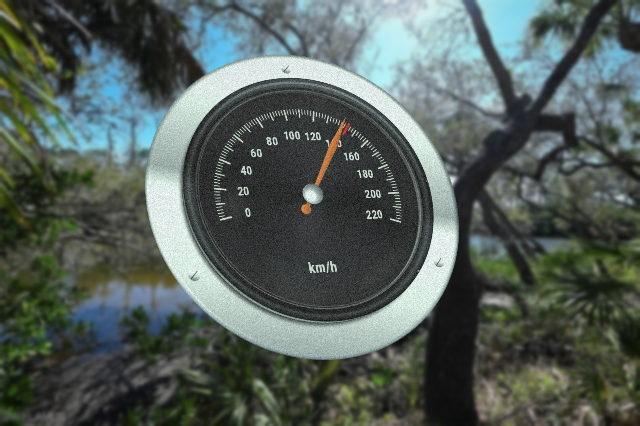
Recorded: 140 km/h
